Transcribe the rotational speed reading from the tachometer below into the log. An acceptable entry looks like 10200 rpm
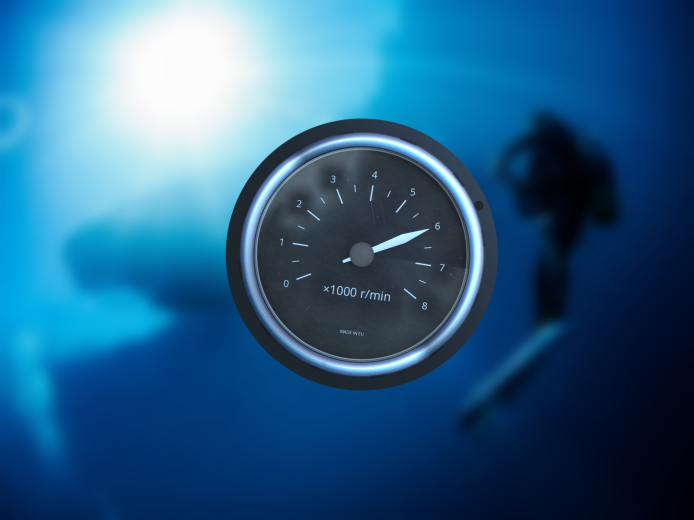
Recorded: 6000 rpm
